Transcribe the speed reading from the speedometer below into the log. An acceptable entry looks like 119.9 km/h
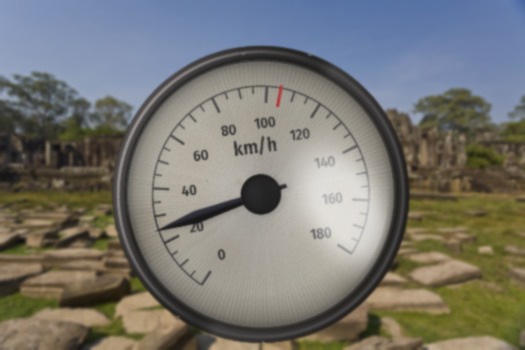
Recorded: 25 km/h
